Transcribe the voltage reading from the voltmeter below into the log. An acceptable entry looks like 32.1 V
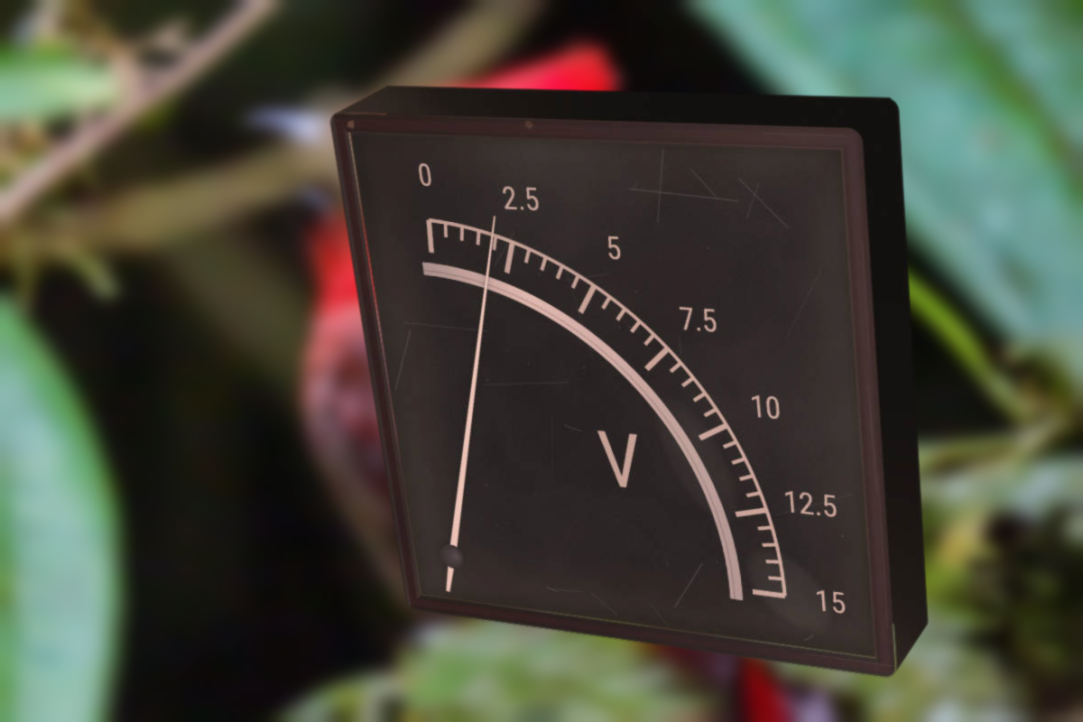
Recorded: 2 V
